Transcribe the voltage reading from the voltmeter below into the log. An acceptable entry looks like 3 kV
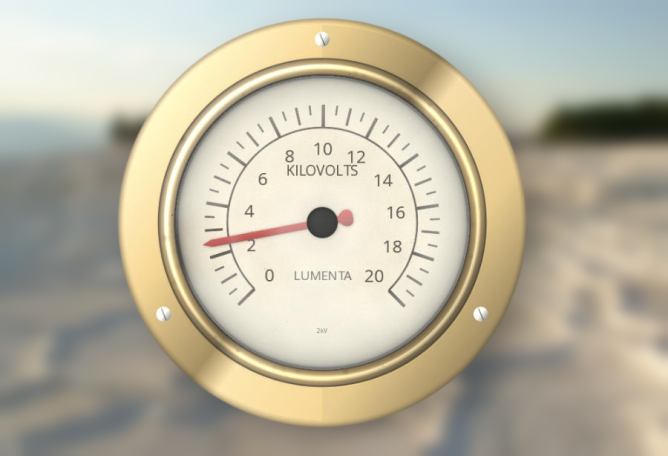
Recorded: 2.5 kV
